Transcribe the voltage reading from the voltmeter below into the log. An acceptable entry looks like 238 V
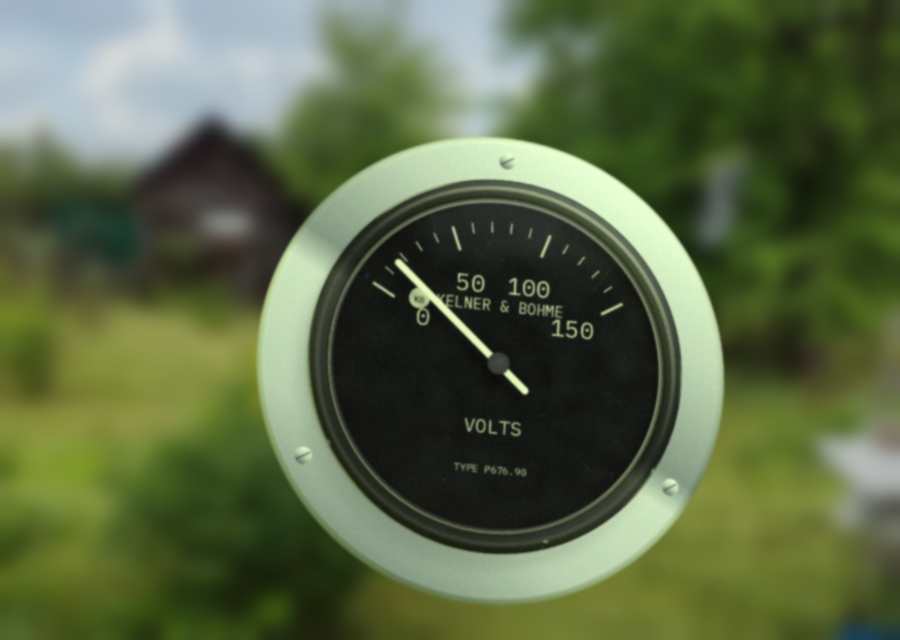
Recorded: 15 V
